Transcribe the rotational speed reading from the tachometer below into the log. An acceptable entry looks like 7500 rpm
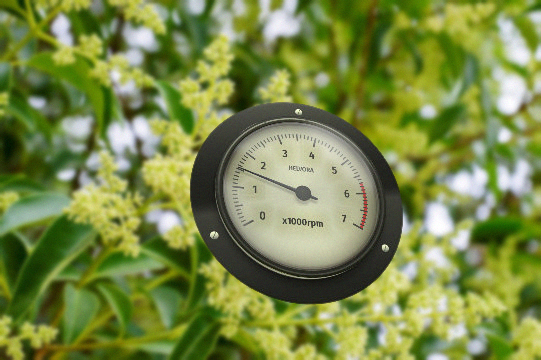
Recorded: 1500 rpm
